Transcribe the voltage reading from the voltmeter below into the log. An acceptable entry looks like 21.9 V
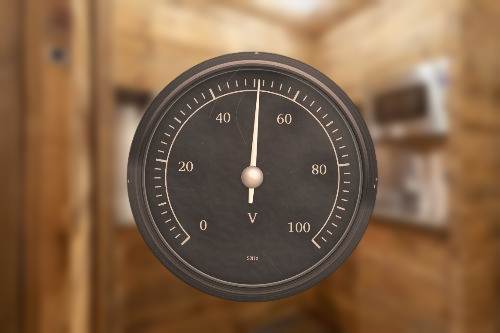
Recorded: 51 V
